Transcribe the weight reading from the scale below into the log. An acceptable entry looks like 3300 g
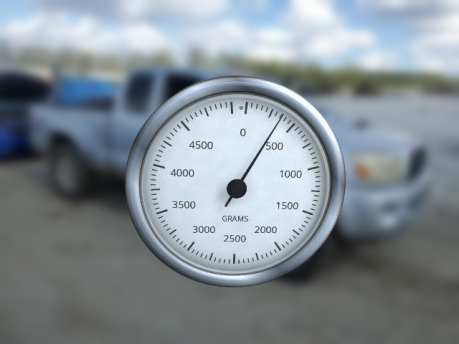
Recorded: 350 g
